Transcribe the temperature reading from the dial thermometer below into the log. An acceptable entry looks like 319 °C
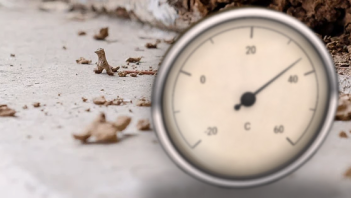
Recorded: 35 °C
